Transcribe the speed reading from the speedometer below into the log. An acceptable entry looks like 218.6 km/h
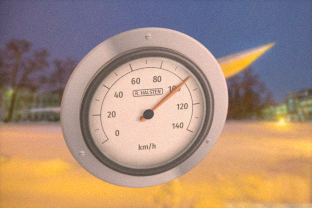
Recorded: 100 km/h
